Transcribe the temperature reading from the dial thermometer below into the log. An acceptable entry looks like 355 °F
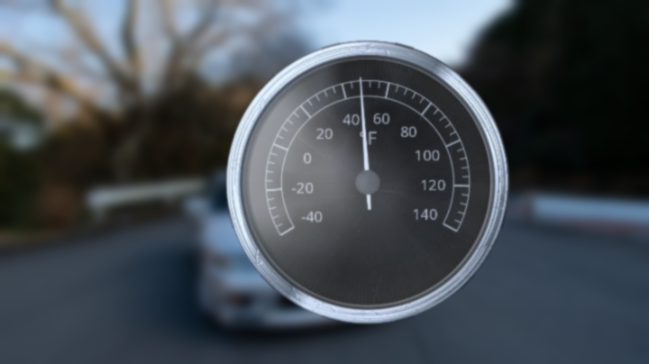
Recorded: 48 °F
